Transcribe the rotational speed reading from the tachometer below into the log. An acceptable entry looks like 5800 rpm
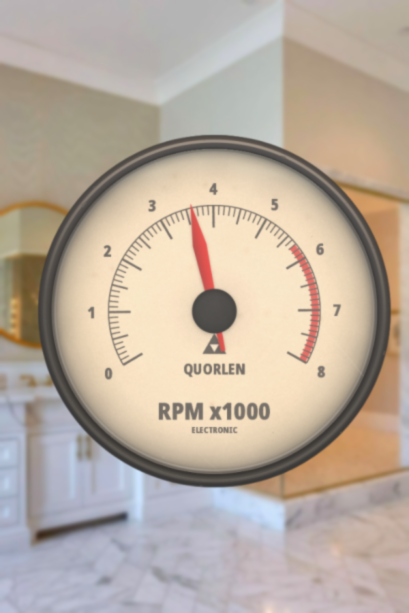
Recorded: 3600 rpm
